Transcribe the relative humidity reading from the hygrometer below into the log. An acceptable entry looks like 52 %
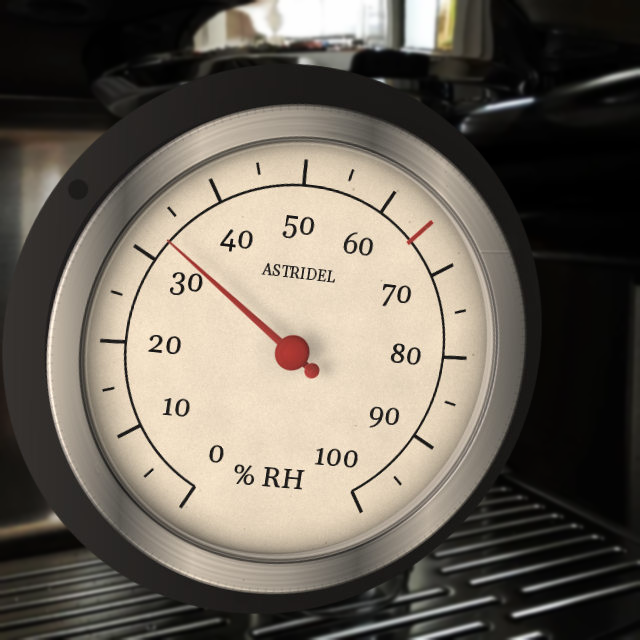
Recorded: 32.5 %
